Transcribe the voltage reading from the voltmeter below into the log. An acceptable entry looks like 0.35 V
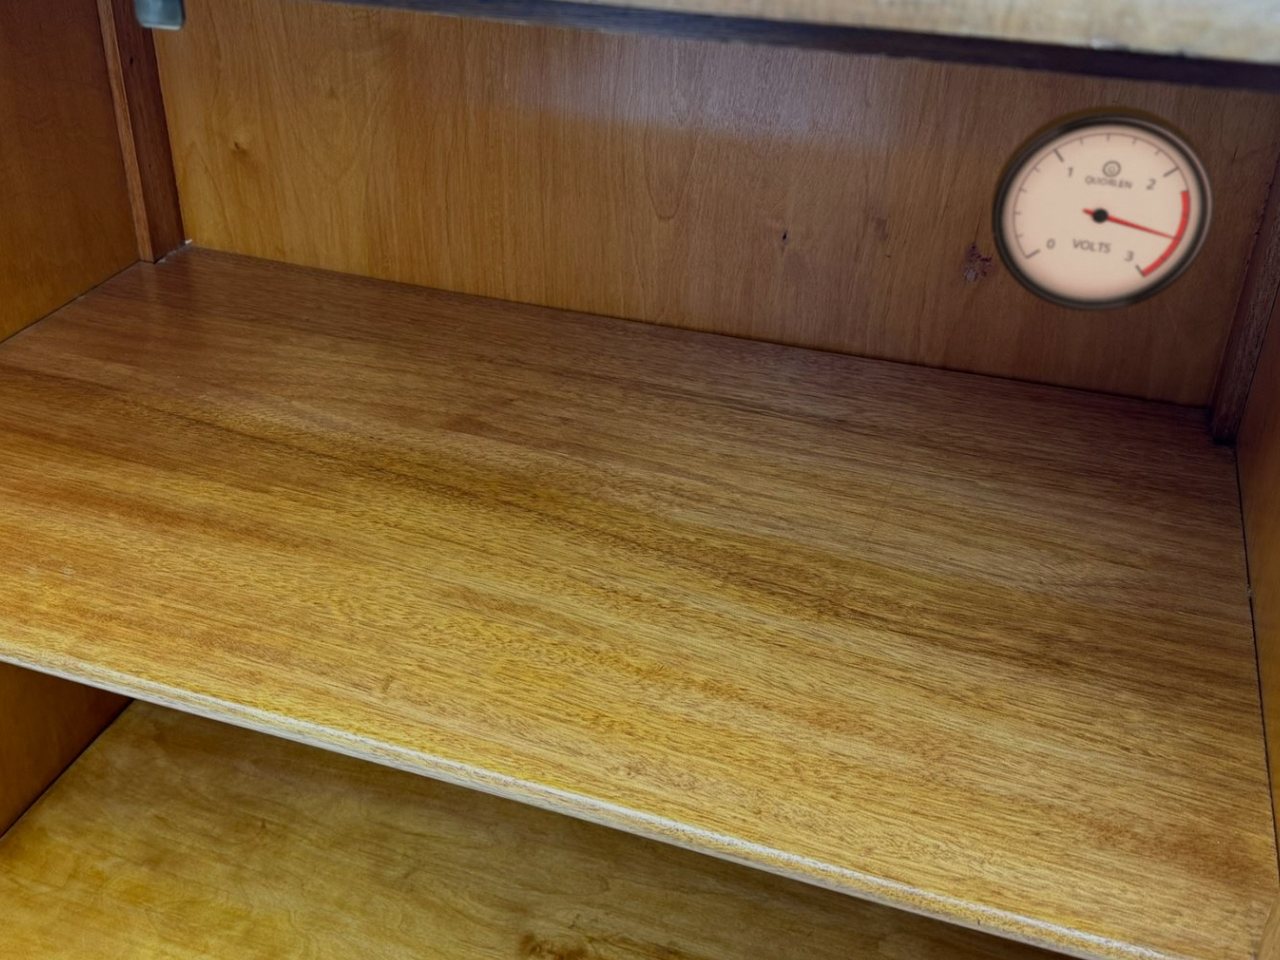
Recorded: 2.6 V
